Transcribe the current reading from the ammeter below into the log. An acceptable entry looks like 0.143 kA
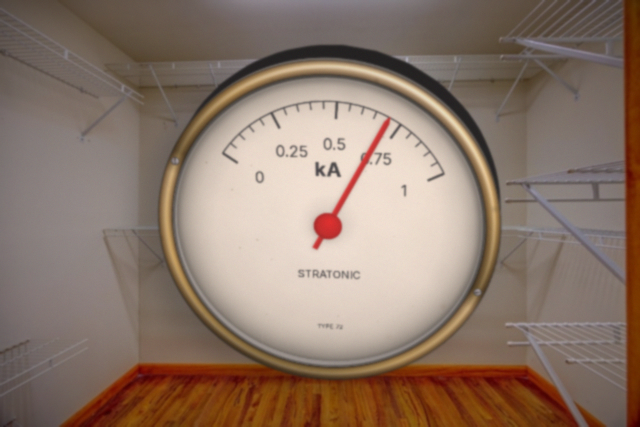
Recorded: 0.7 kA
